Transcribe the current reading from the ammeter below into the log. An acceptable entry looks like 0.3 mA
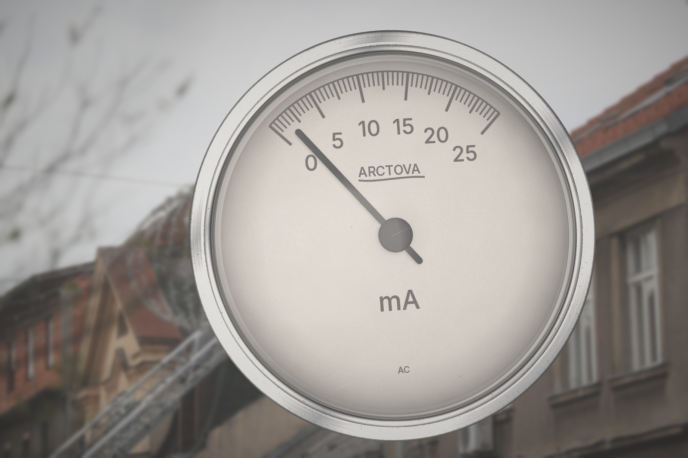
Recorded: 1.5 mA
